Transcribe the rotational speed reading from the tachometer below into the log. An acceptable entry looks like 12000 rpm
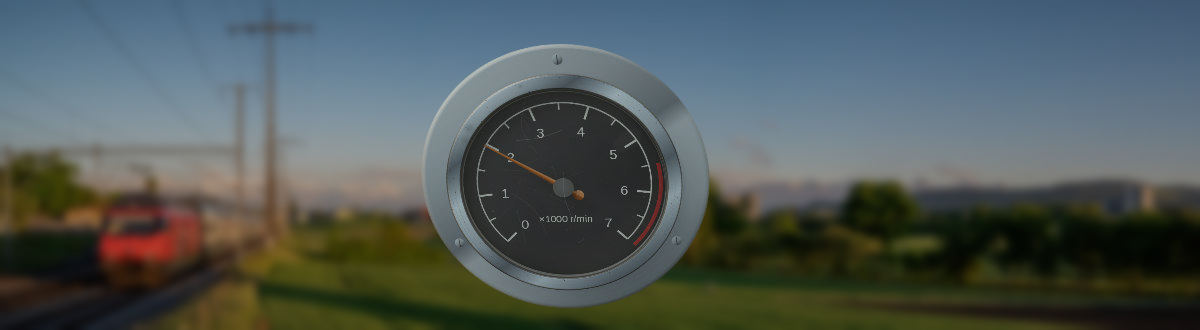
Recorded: 2000 rpm
